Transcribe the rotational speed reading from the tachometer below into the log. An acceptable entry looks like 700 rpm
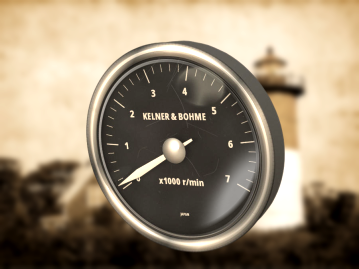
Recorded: 100 rpm
